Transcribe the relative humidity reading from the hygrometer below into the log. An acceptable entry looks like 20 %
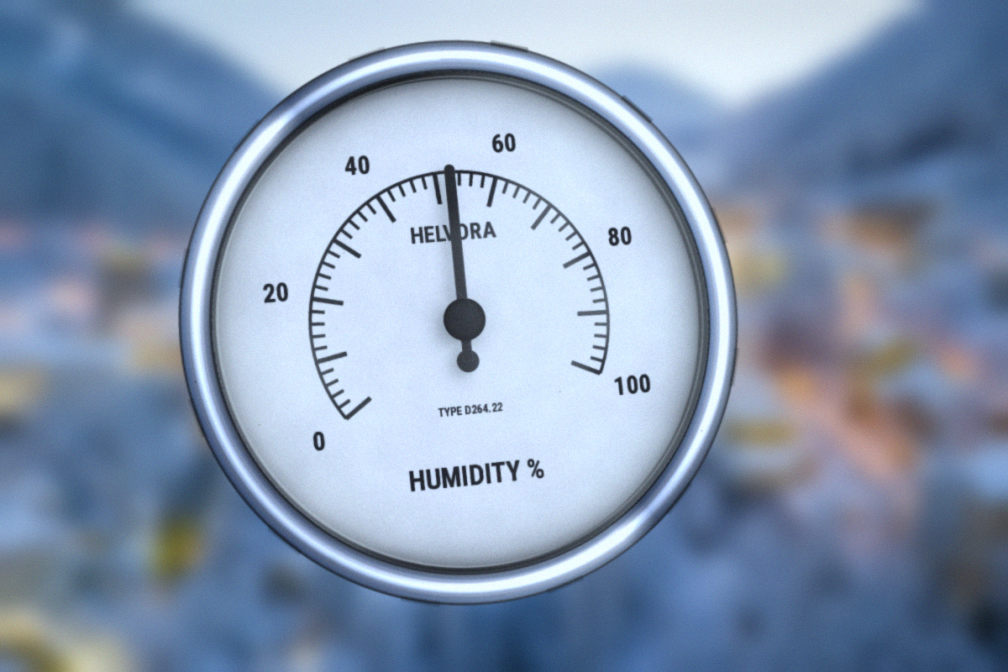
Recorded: 52 %
